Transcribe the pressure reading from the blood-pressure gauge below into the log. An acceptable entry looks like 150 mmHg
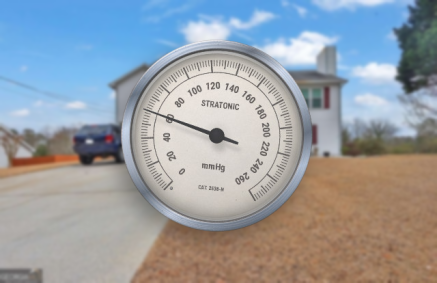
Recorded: 60 mmHg
